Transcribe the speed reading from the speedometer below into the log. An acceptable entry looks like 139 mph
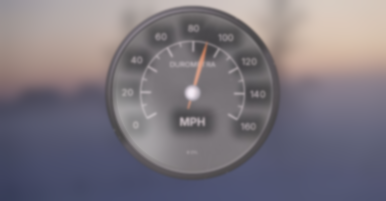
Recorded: 90 mph
